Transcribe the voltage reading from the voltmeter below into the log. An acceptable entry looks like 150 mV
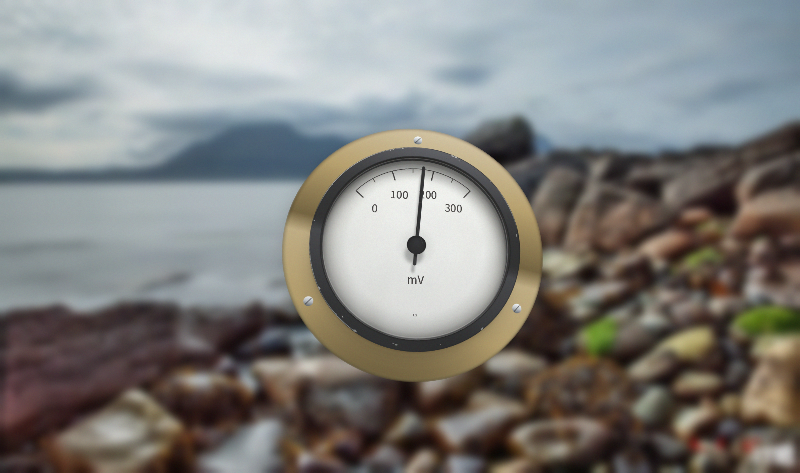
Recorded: 175 mV
